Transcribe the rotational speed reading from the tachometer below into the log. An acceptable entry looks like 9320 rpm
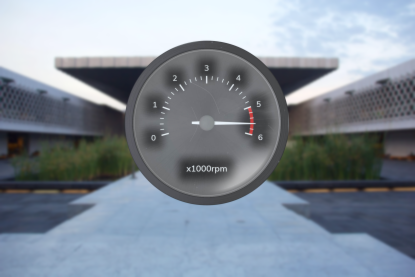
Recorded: 5600 rpm
